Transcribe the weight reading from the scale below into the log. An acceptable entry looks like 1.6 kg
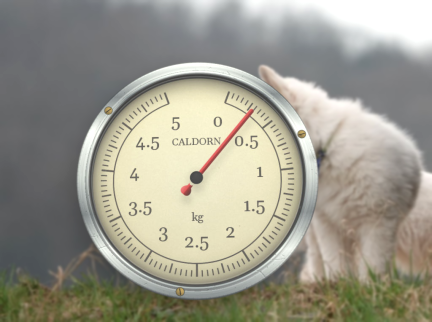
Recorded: 0.3 kg
